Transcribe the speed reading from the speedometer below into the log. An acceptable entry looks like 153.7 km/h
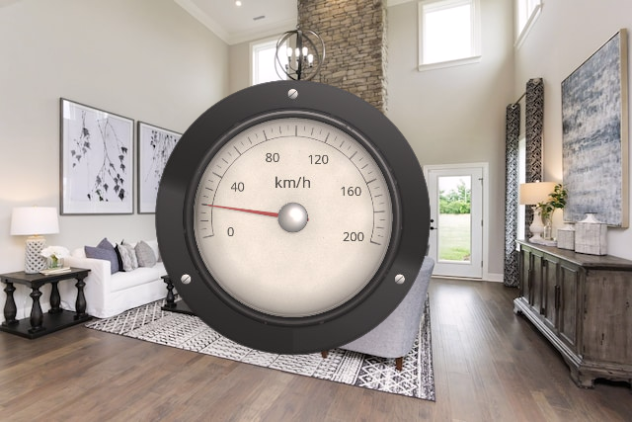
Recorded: 20 km/h
